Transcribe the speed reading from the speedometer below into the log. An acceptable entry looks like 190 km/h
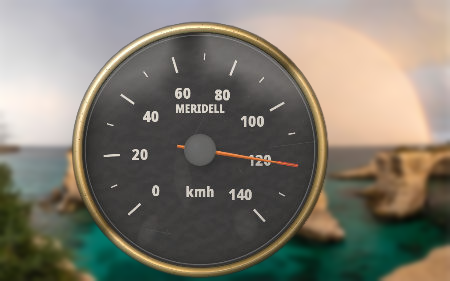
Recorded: 120 km/h
